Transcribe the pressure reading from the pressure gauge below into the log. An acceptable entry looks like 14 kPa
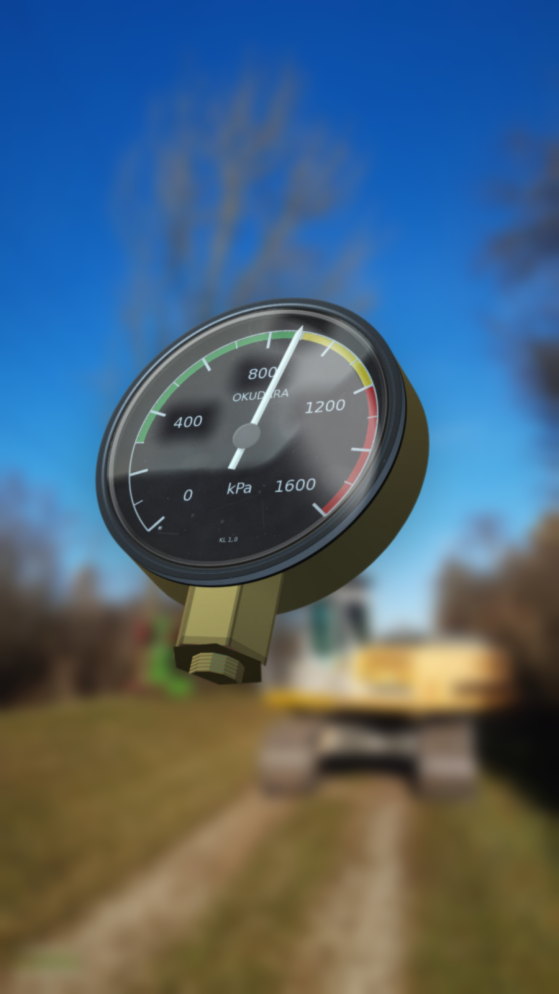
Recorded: 900 kPa
